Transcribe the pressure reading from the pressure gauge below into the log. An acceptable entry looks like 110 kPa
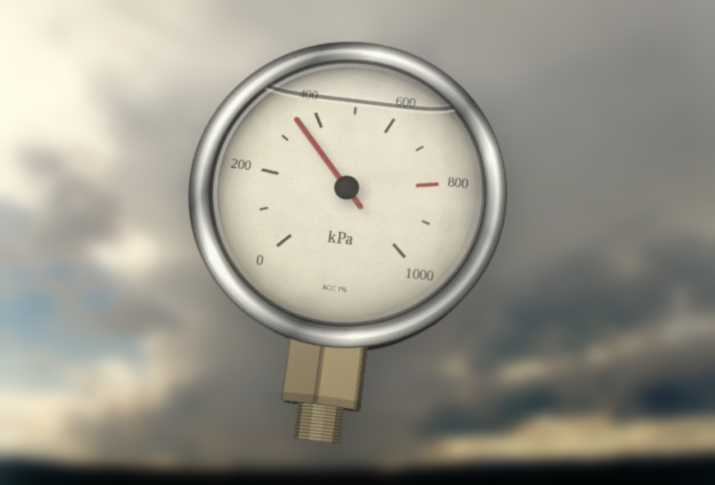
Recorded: 350 kPa
